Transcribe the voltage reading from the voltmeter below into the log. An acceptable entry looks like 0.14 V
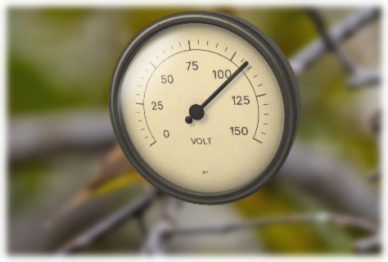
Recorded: 107.5 V
